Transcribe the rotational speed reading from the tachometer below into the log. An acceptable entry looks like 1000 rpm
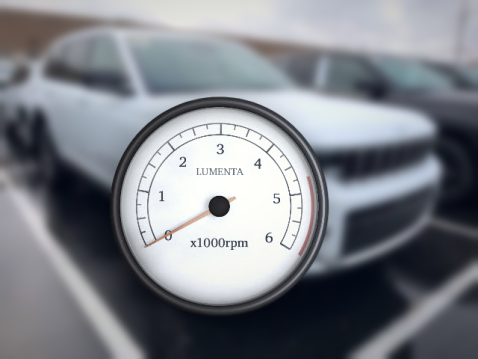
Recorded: 0 rpm
